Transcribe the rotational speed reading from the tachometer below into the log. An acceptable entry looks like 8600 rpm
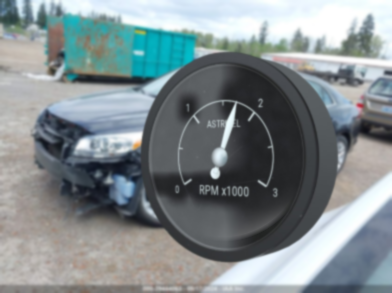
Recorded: 1750 rpm
